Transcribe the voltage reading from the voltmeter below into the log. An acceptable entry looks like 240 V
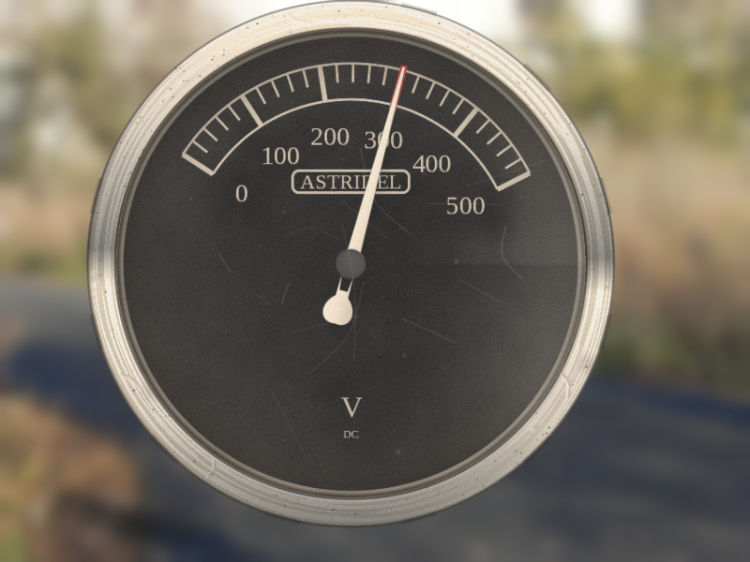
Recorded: 300 V
